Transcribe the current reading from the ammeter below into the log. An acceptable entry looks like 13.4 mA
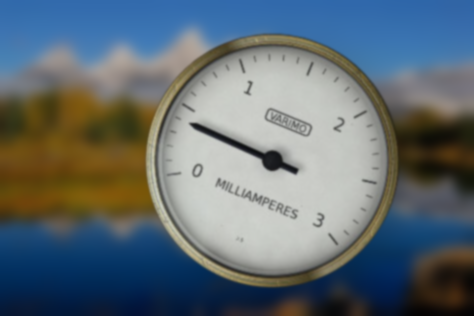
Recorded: 0.4 mA
